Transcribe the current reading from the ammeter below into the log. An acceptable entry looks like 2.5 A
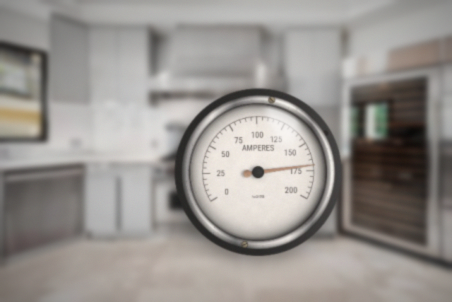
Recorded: 170 A
